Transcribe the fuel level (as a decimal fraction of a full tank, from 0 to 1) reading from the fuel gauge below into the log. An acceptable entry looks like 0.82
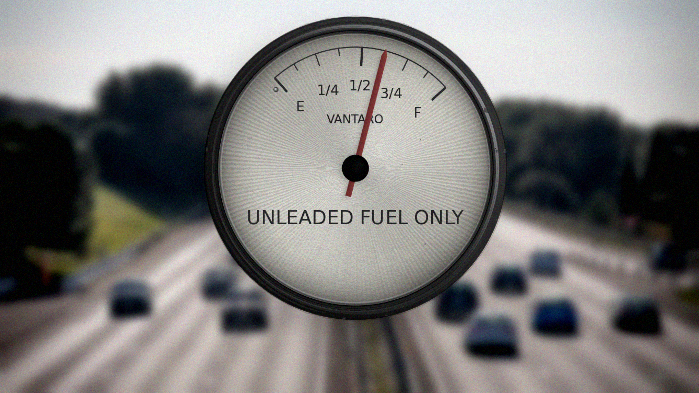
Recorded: 0.625
